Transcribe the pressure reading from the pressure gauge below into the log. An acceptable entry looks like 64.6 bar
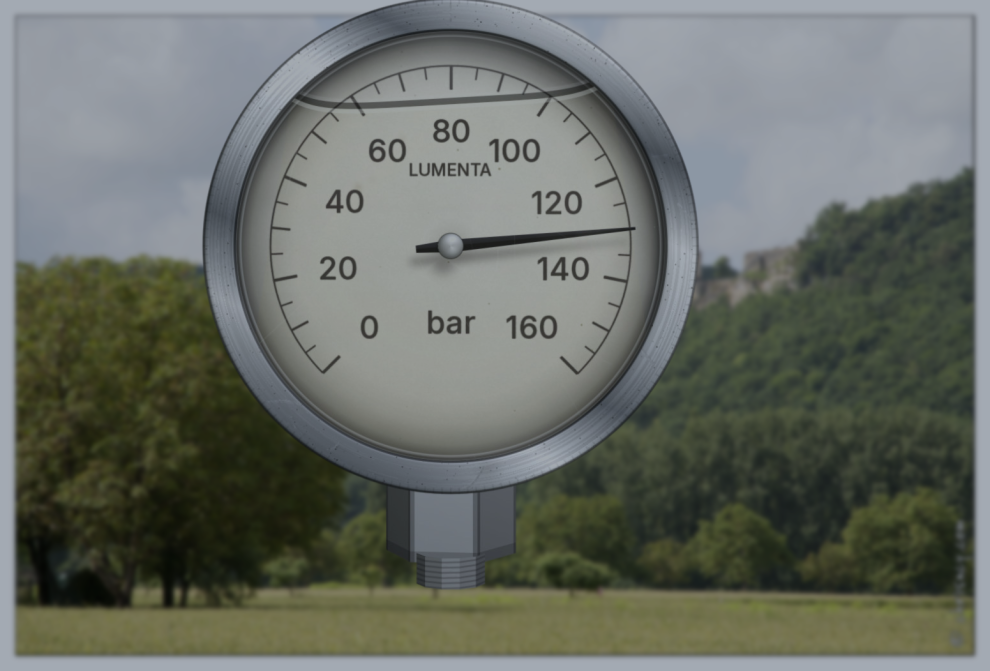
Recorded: 130 bar
